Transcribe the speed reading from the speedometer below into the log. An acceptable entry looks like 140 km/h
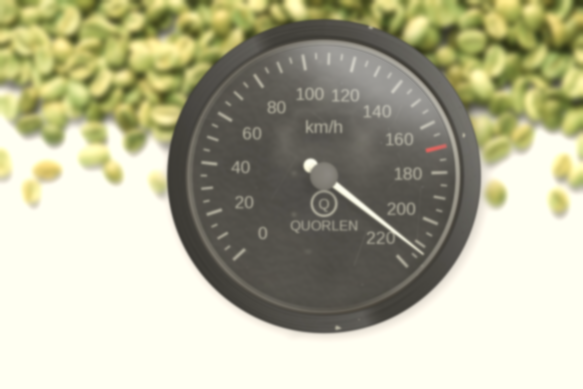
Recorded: 212.5 km/h
